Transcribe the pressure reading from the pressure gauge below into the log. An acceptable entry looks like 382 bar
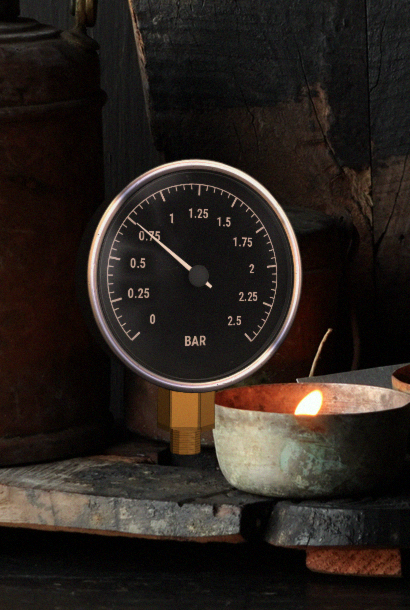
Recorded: 0.75 bar
